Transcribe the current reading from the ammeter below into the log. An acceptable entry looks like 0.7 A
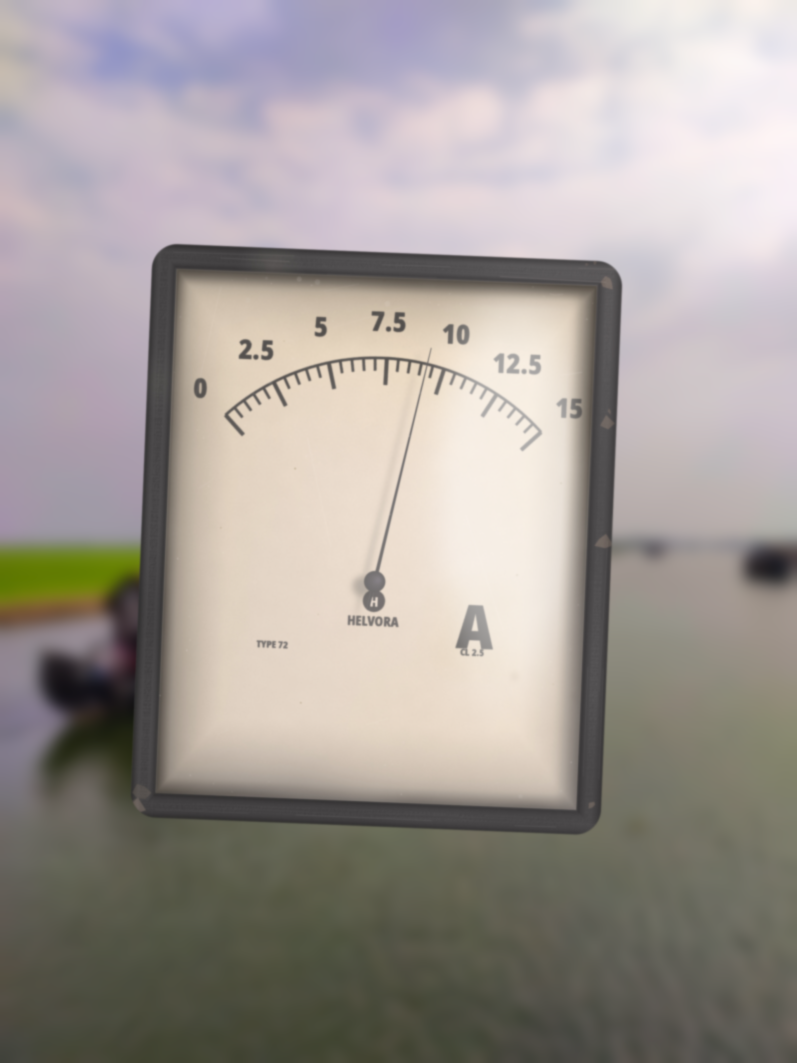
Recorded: 9.25 A
